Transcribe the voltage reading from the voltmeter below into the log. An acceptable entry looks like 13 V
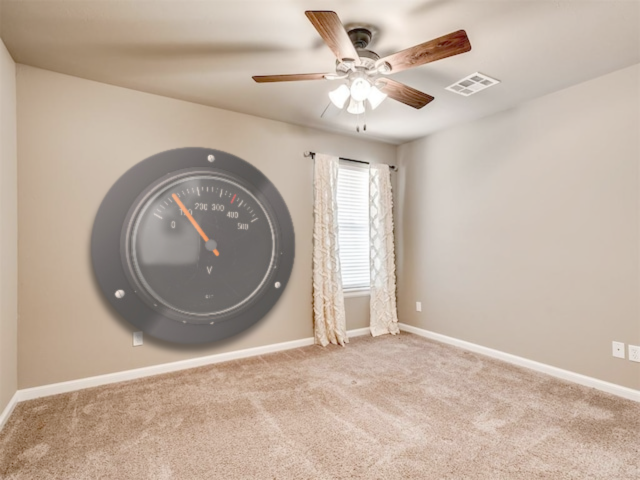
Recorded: 100 V
